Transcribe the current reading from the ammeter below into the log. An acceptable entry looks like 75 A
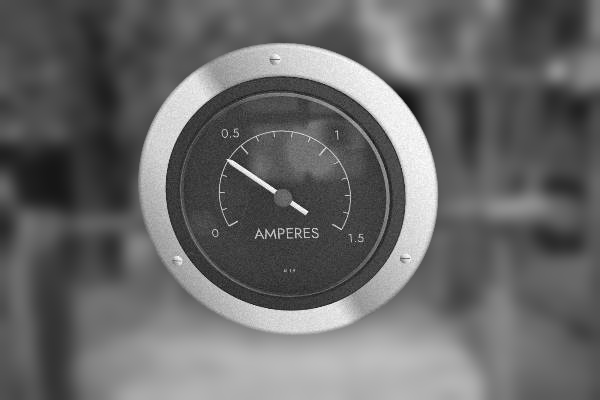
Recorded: 0.4 A
